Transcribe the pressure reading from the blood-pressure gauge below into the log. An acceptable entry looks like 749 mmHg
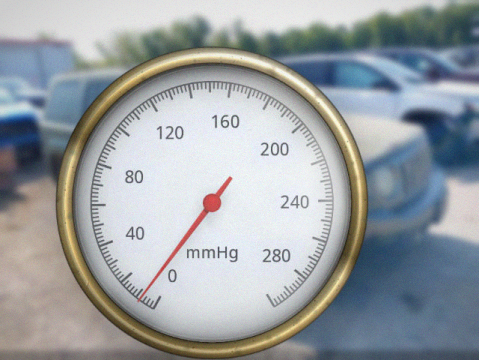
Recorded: 8 mmHg
